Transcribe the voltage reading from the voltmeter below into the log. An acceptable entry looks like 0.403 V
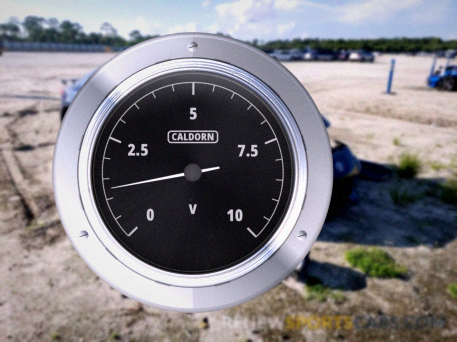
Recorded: 1.25 V
